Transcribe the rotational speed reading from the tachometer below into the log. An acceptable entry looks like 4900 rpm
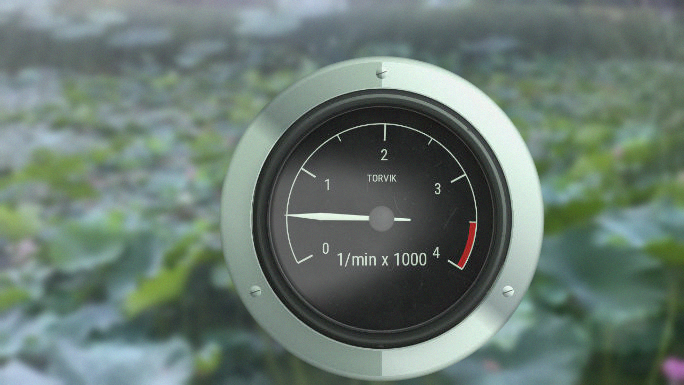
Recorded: 500 rpm
